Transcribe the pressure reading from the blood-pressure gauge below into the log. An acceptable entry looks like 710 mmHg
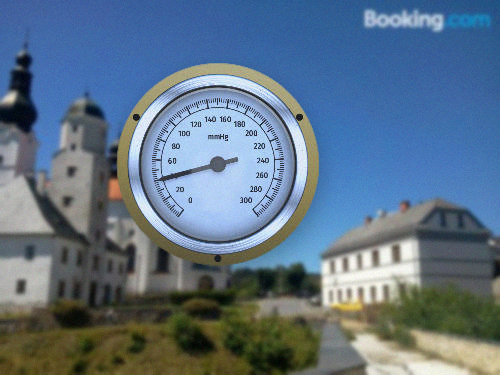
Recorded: 40 mmHg
